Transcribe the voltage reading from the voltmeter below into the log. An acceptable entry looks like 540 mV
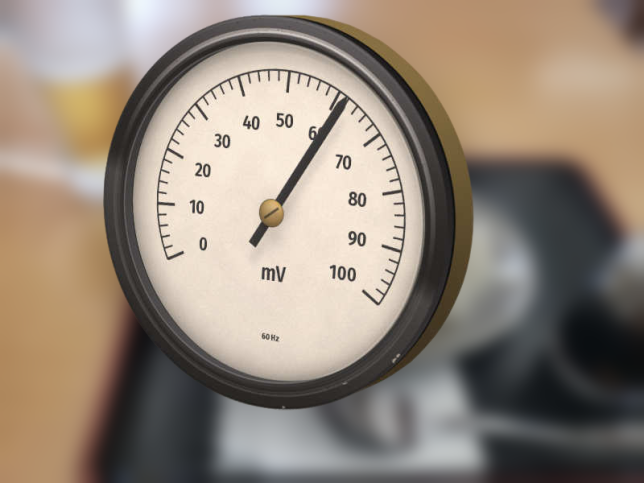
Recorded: 62 mV
